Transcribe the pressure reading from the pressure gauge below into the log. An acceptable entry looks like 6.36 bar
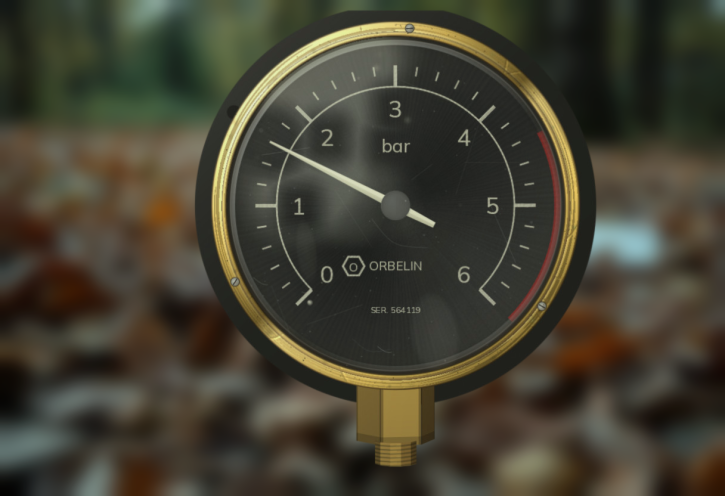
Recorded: 1.6 bar
